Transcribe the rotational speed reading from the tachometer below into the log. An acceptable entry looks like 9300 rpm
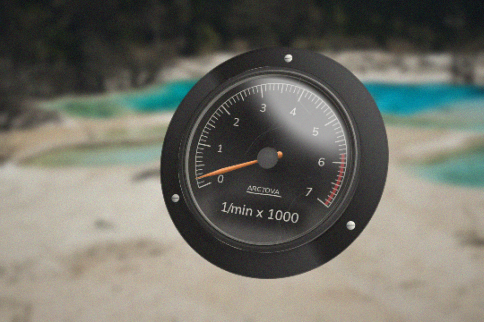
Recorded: 200 rpm
